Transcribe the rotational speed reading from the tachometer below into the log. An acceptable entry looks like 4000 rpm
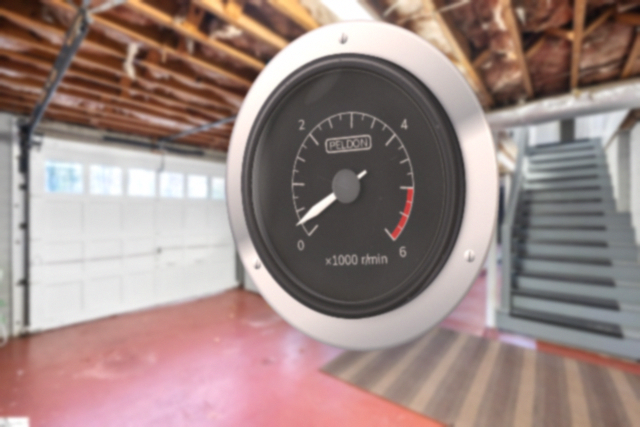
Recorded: 250 rpm
